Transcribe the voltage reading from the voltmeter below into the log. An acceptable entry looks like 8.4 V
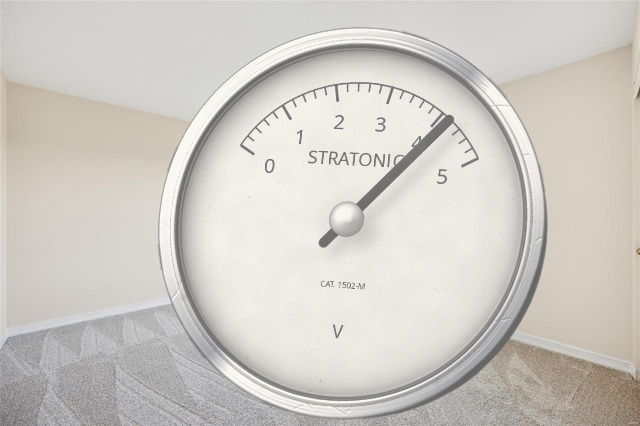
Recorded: 4.2 V
